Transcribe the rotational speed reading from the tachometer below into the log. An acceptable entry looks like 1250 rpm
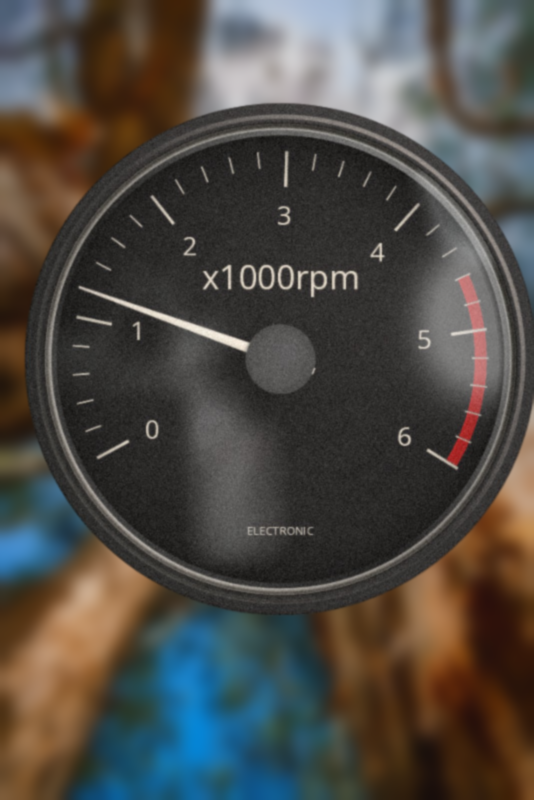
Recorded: 1200 rpm
